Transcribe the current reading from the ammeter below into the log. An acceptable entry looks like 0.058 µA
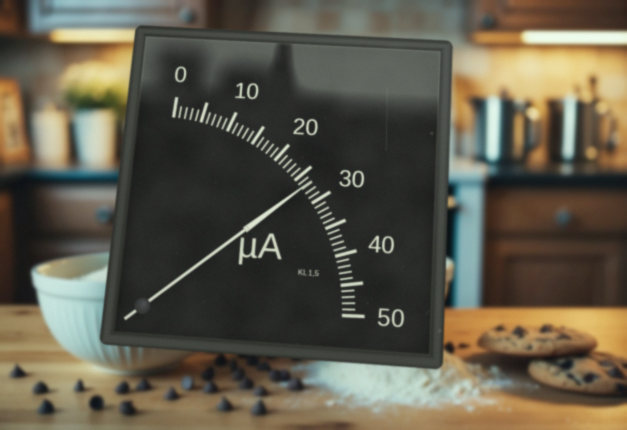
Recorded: 27 µA
